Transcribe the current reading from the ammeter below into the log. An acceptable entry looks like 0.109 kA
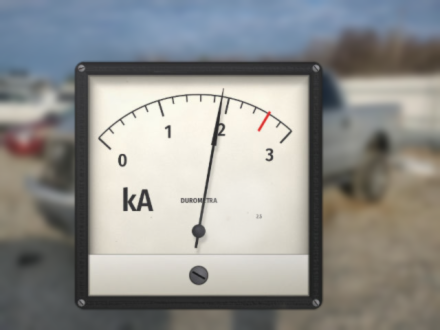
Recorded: 1.9 kA
